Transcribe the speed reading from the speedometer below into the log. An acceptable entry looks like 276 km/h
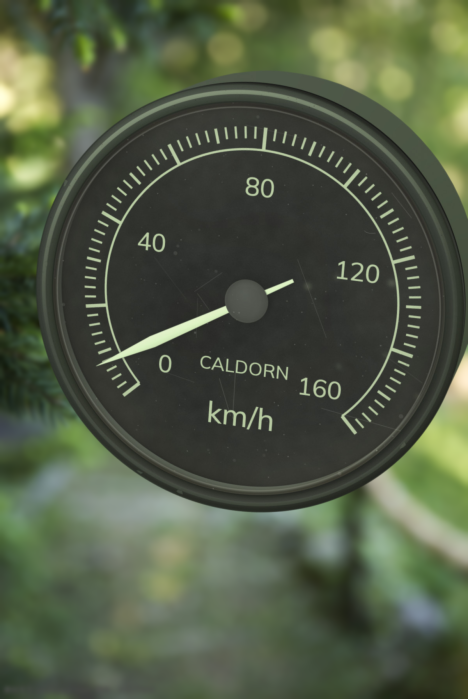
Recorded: 8 km/h
